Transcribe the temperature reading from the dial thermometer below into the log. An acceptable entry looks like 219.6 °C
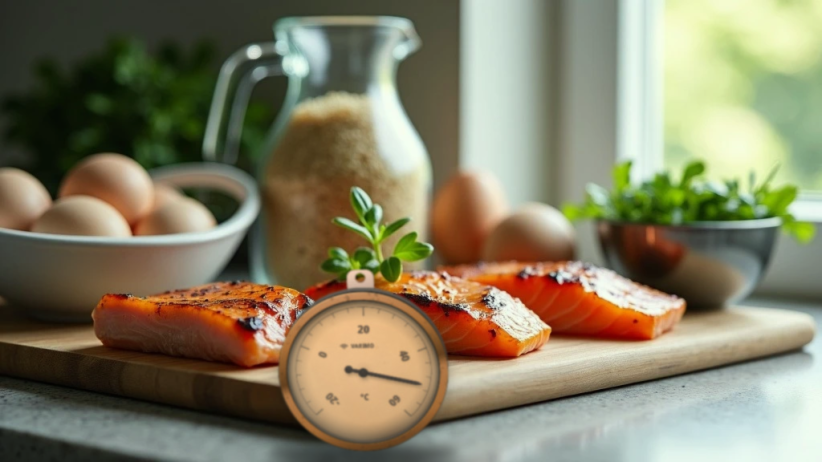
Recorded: 50 °C
